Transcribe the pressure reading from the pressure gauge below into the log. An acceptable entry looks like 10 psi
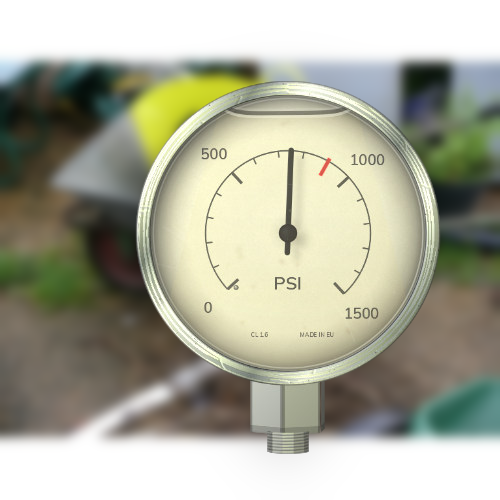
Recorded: 750 psi
